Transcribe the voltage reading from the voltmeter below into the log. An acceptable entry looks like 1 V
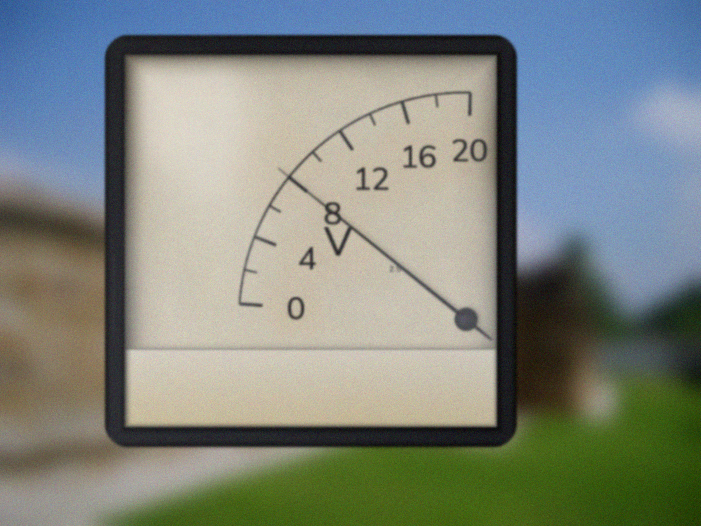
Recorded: 8 V
